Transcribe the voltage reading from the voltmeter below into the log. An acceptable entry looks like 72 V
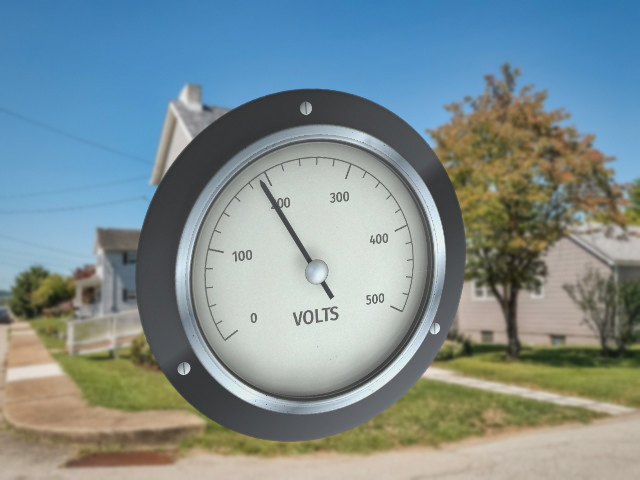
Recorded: 190 V
